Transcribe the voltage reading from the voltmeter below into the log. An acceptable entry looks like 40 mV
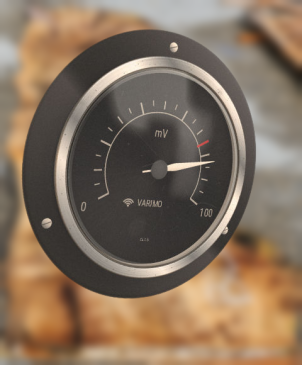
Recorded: 82.5 mV
